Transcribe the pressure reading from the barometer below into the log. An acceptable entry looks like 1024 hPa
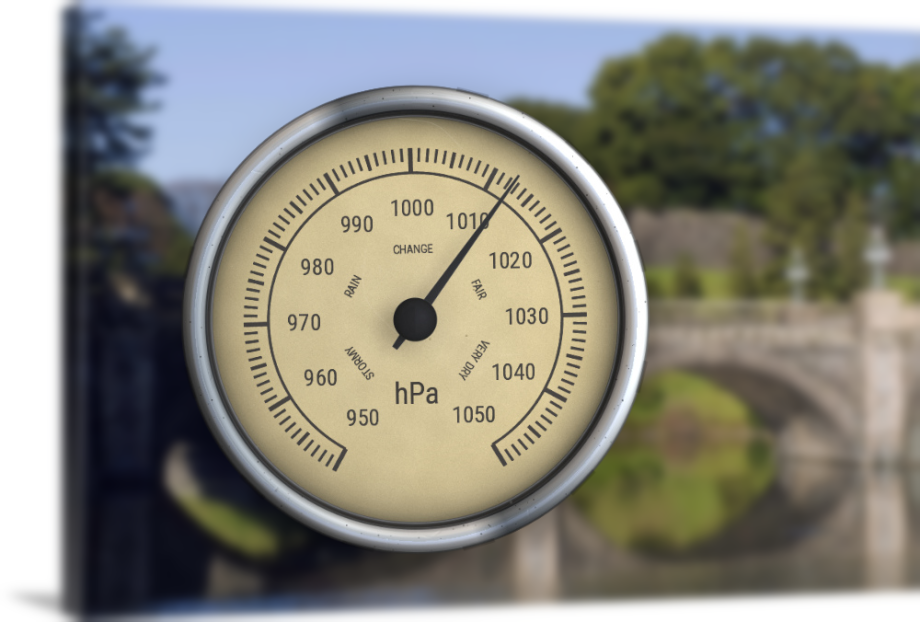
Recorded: 1012.5 hPa
